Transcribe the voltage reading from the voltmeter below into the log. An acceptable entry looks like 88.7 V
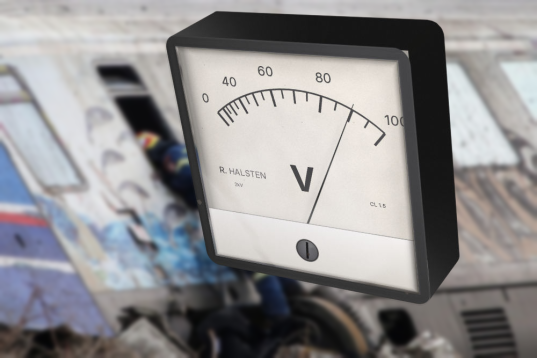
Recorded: 90 V
